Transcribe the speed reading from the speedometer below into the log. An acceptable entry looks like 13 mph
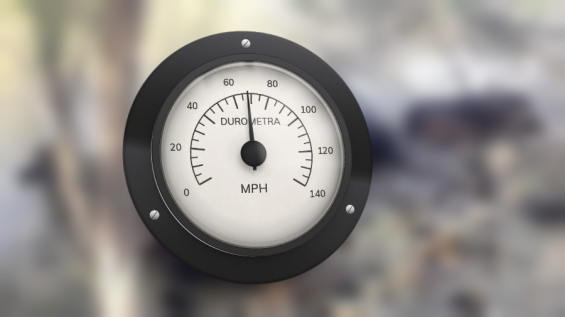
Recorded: 67.5 mph
